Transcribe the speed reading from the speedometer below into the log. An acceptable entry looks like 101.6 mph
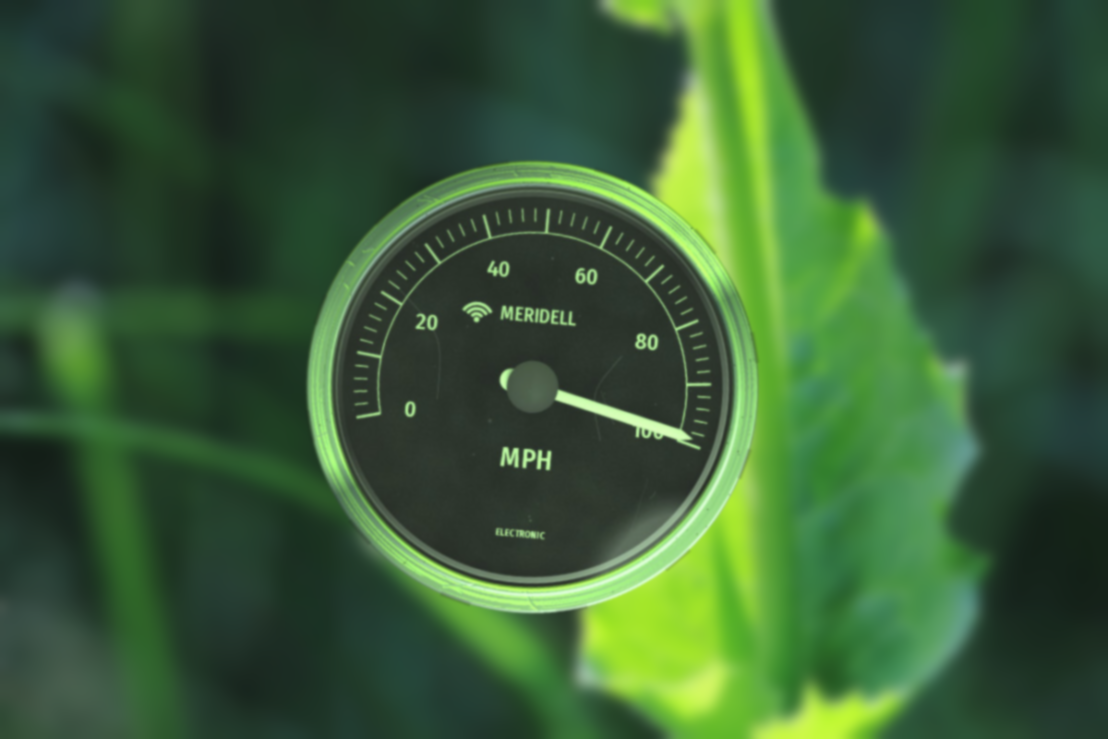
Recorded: 99 mph
